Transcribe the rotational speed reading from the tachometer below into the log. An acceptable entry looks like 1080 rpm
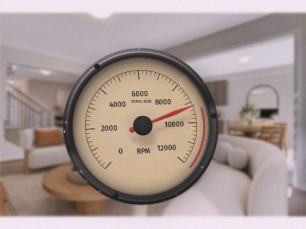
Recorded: 9200 rpm
